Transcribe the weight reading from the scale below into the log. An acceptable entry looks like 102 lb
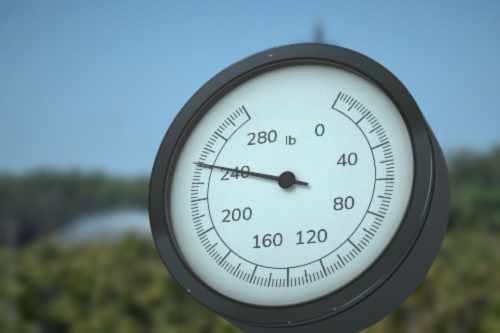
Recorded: 240 lb
